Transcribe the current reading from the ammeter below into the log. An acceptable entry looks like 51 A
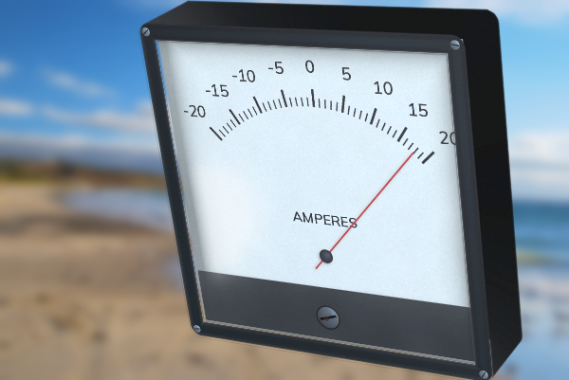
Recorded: 18 A
